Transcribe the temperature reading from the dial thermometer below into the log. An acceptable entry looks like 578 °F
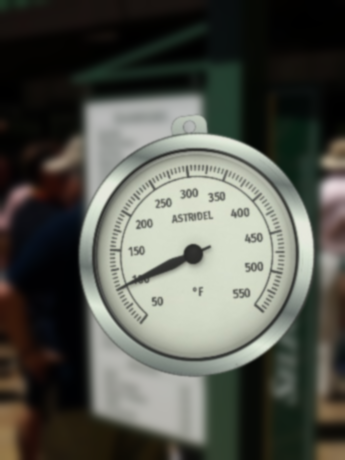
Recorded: 100 °F
